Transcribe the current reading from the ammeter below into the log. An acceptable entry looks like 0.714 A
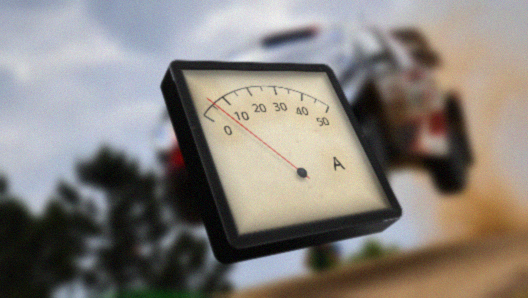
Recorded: 5 A
